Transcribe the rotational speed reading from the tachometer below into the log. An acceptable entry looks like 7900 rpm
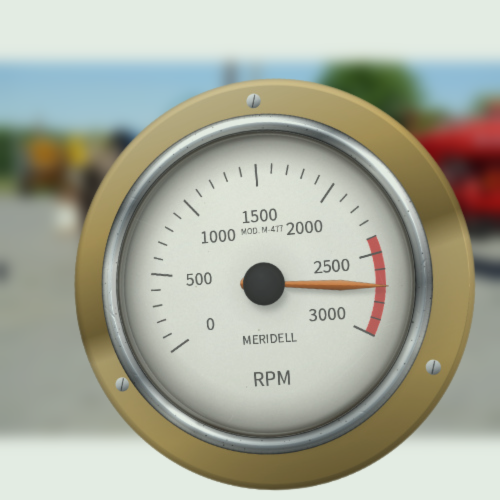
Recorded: 2700 rpm
